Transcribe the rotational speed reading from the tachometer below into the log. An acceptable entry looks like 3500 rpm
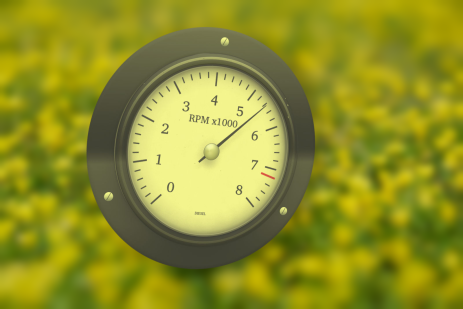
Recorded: 5400 rpm
